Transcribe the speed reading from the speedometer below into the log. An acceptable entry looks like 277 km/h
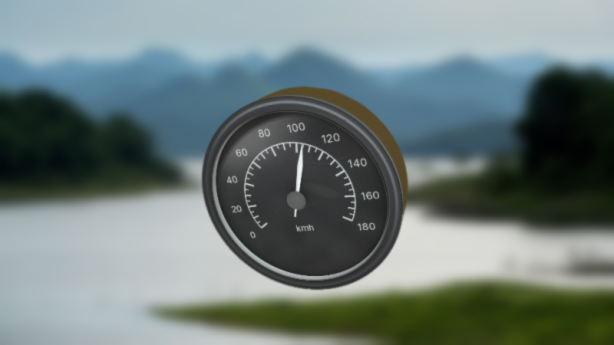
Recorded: 105 km/h
